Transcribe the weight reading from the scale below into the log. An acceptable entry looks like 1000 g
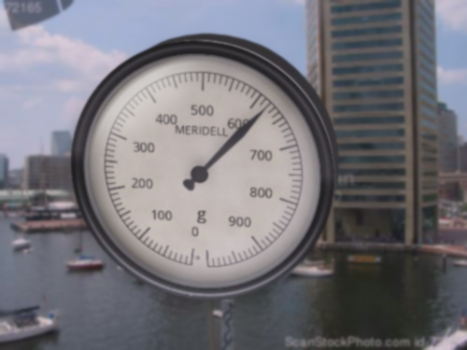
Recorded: 620 g
